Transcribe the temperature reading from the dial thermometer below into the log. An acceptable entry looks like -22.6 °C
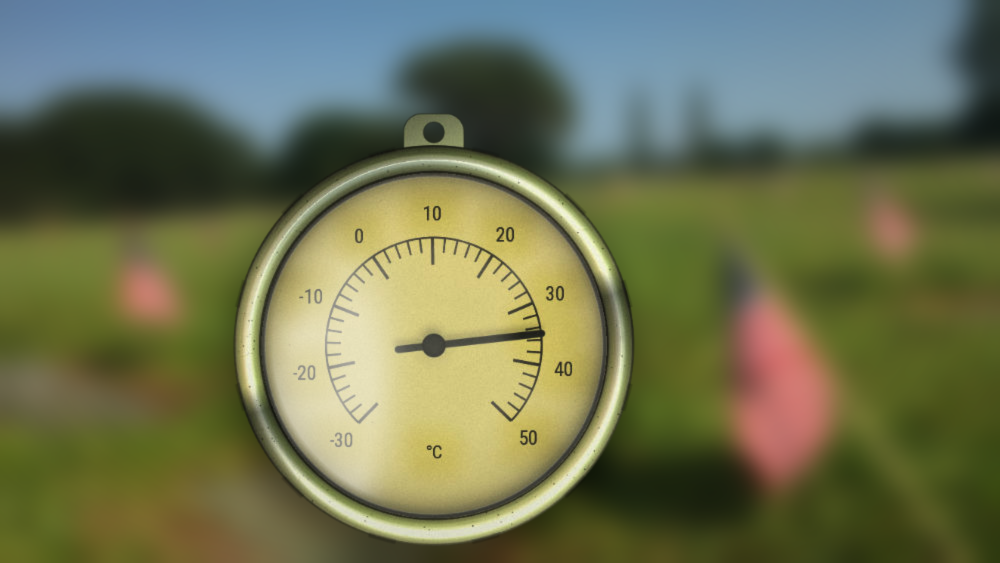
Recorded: 35 °C
